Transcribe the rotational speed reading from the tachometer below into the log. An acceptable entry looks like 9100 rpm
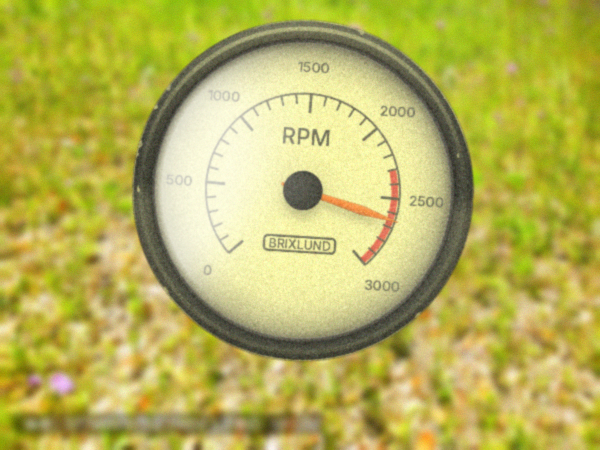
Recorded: 2650 rpm
